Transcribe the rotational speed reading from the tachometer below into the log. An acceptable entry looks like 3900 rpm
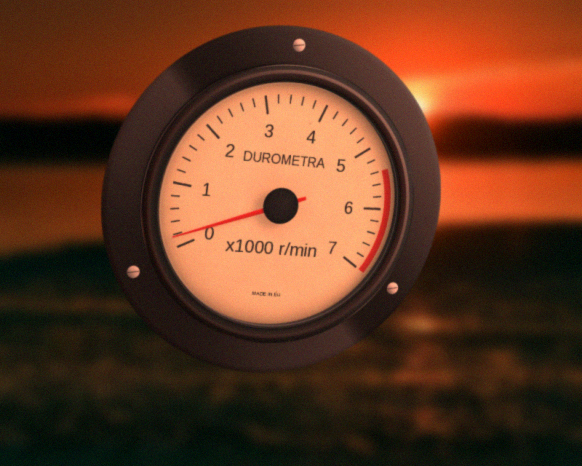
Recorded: 200 rpm
